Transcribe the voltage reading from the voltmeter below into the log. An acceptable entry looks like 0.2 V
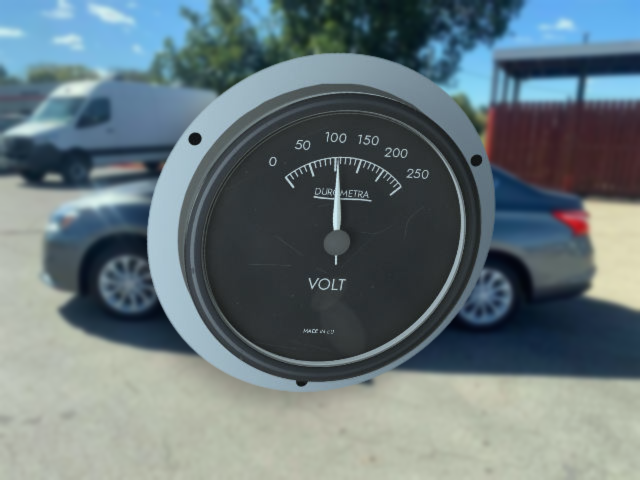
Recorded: 100 V
